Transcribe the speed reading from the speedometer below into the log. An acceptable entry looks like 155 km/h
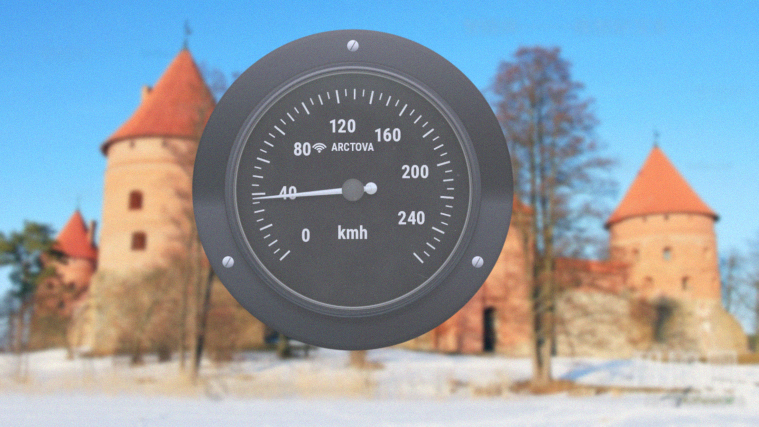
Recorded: 37.5 km/h
